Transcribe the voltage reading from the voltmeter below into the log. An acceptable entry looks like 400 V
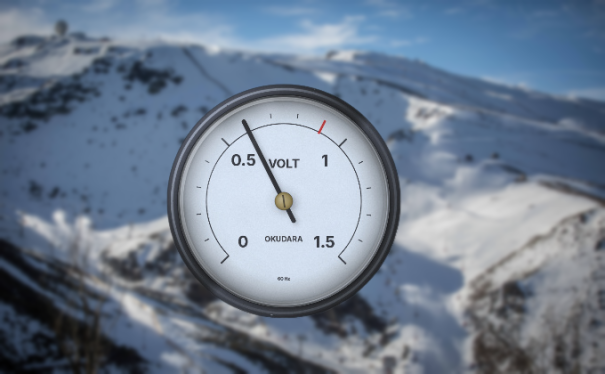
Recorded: 0.6 V
